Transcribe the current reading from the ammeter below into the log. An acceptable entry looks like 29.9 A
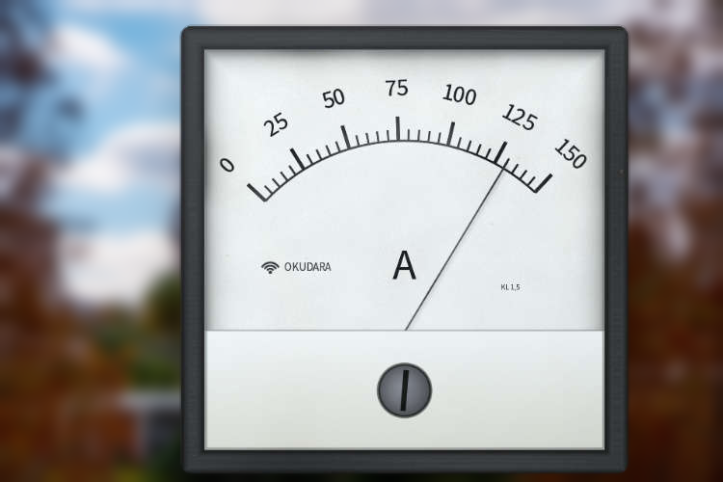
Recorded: 130 A
